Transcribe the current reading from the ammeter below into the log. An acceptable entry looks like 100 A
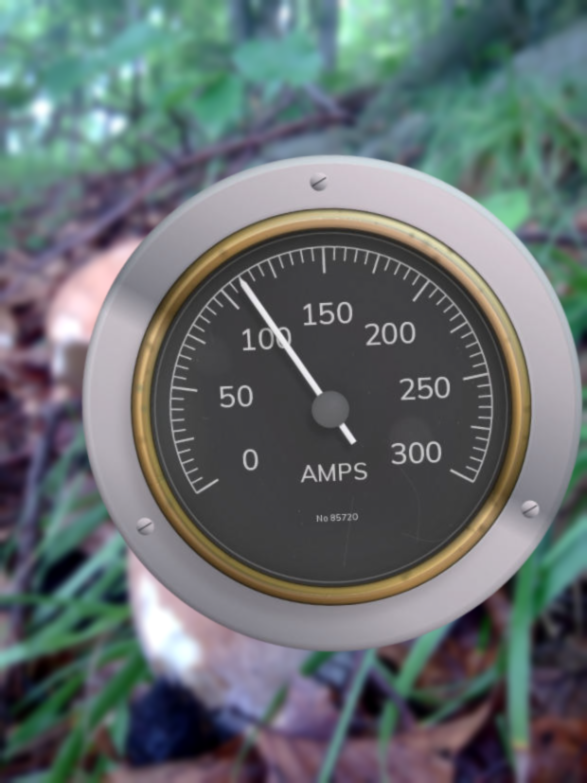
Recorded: 110 A
